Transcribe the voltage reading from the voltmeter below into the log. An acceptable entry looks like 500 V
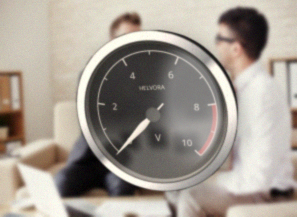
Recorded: 0 V
